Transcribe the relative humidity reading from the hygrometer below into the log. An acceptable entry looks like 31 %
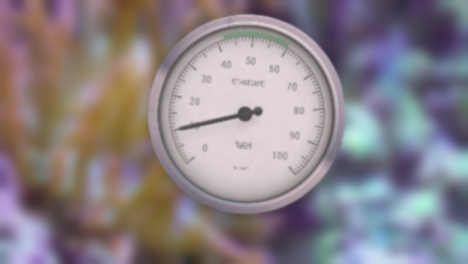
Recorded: 10 %
